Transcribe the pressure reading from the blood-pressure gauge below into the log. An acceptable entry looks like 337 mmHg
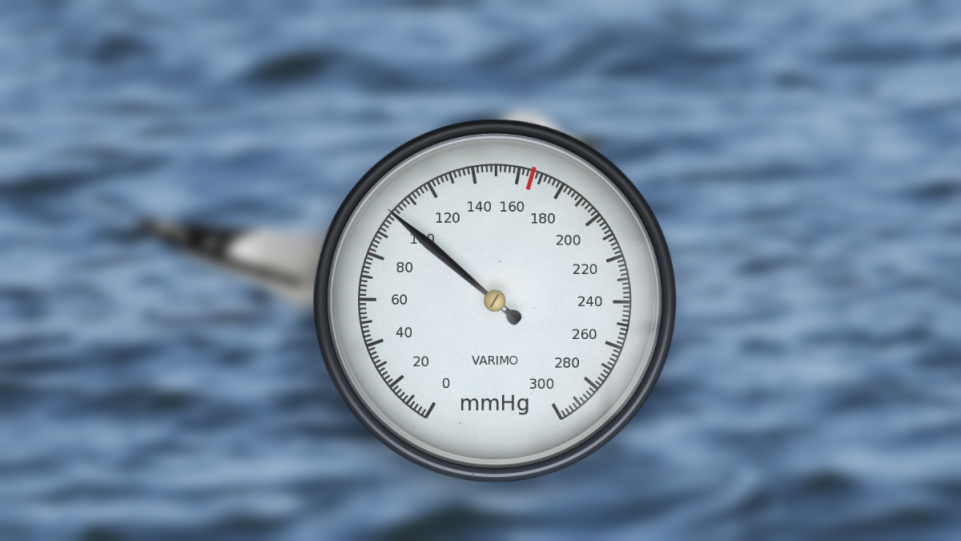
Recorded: 100 mmHg
